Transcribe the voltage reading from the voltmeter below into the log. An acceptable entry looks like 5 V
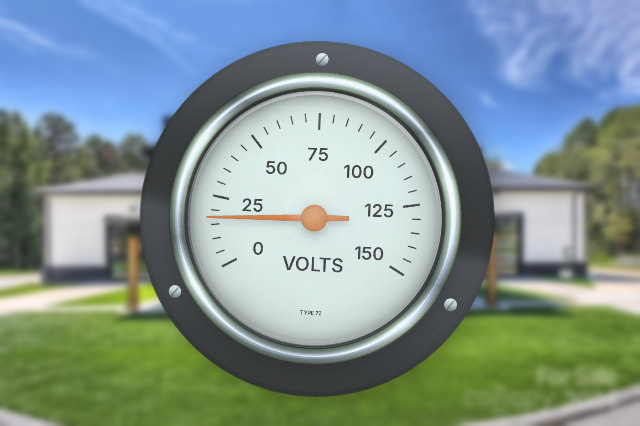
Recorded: 17.5 V
